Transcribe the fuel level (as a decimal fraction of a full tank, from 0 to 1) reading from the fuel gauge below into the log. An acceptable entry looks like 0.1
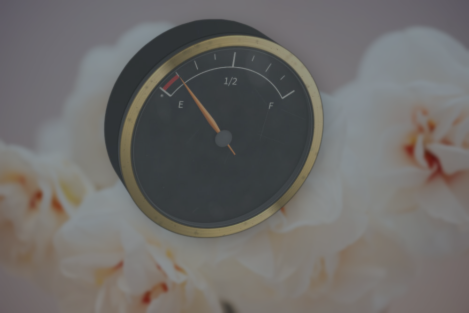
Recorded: 0.125
